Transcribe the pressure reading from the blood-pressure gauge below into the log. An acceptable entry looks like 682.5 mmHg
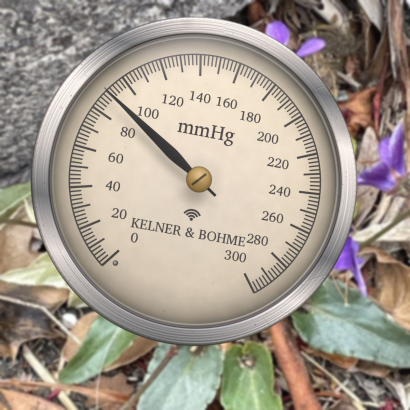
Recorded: 90 mmHg
